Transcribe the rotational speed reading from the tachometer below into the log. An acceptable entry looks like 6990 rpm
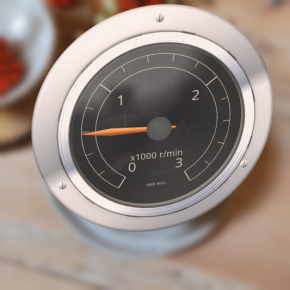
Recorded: 600 rpm
